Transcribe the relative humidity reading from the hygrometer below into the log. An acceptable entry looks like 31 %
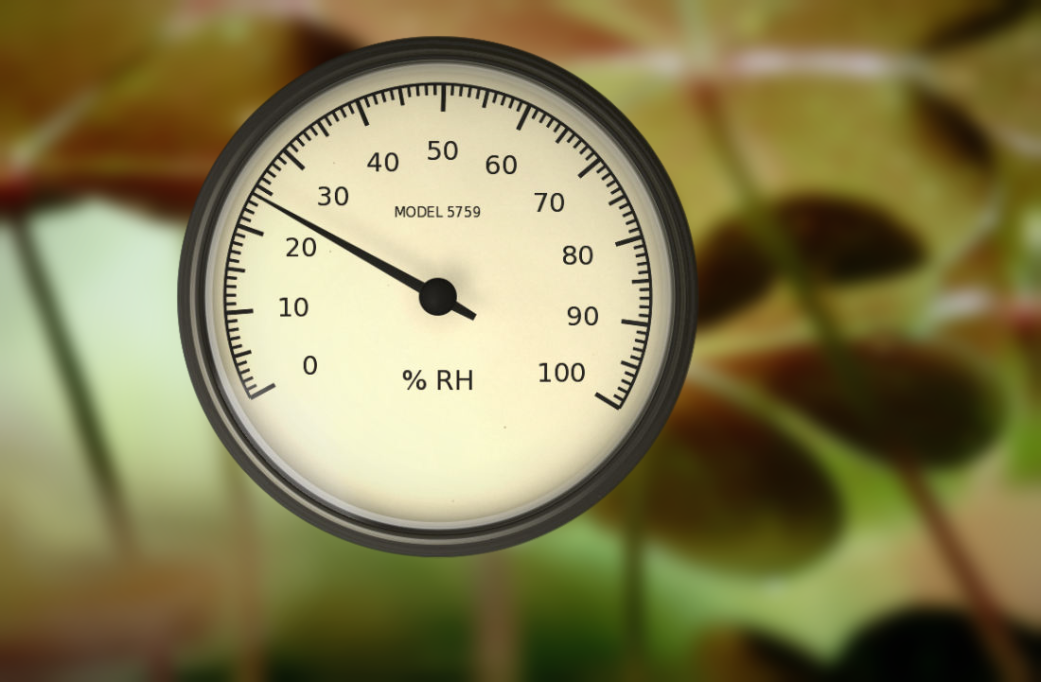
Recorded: 24 %
